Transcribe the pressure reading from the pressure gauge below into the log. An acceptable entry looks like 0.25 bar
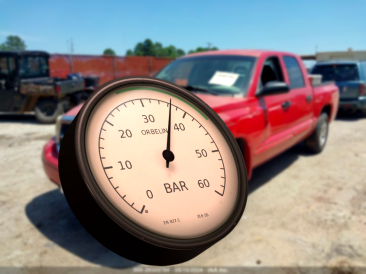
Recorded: 36 bar
